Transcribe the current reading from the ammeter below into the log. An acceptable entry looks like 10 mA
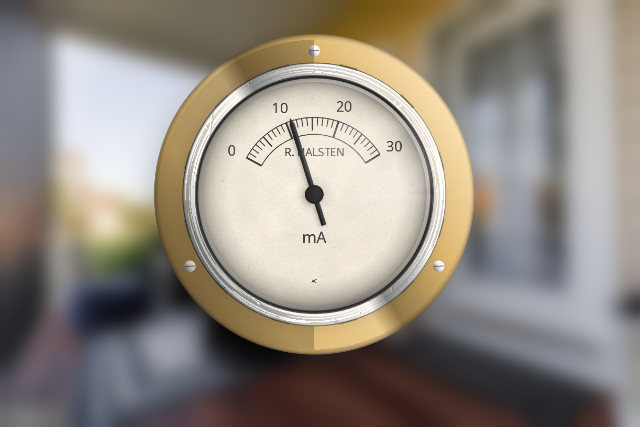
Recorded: 11 mA
